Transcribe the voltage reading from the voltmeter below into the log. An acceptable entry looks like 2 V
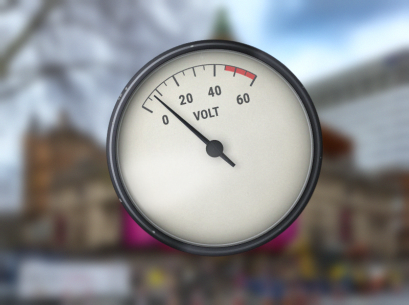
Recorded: 7.5 V
